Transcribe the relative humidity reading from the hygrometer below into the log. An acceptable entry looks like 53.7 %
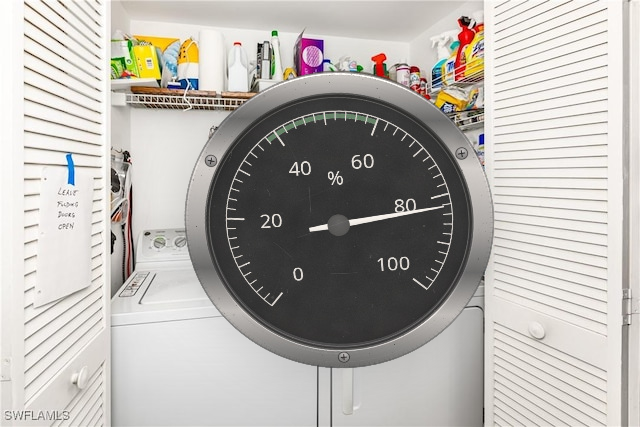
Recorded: 82 %
